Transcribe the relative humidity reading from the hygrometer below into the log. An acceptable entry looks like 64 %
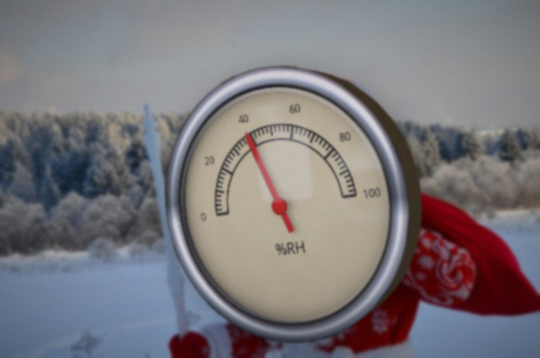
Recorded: 40 %
